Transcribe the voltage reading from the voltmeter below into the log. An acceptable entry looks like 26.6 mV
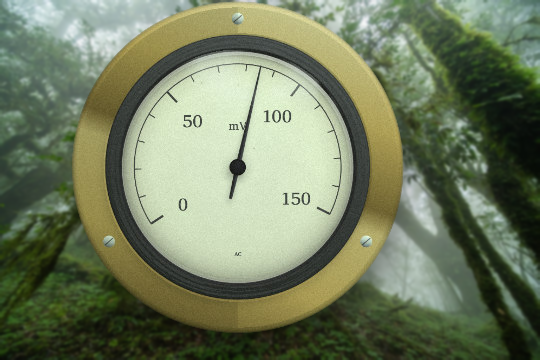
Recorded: 85 mV
